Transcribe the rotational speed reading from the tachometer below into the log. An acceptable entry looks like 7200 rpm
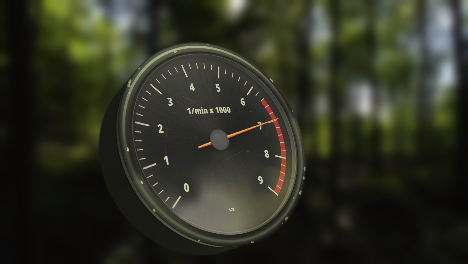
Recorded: 7000 rpm
